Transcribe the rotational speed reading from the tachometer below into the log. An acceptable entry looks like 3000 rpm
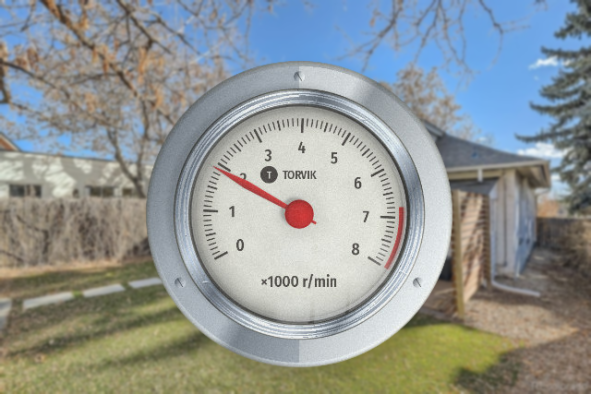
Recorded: 1900 rpm
